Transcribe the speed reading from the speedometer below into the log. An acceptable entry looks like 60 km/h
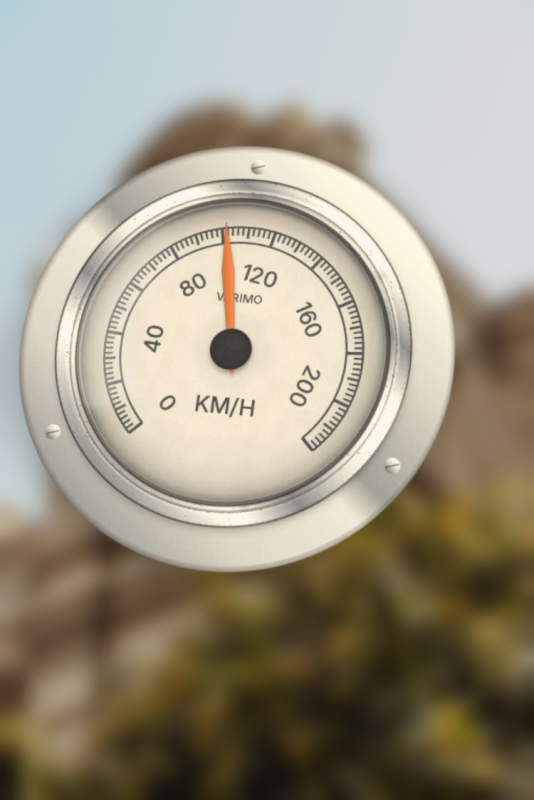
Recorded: 102 km/h
